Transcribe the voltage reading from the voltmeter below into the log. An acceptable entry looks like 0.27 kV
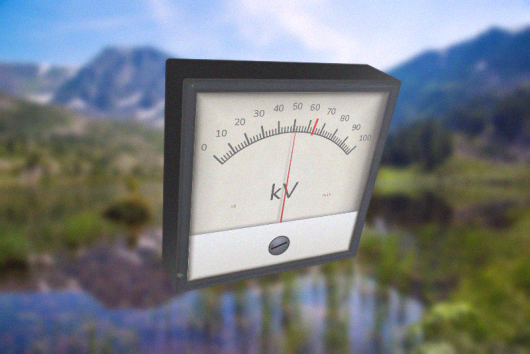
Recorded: 50 kV
